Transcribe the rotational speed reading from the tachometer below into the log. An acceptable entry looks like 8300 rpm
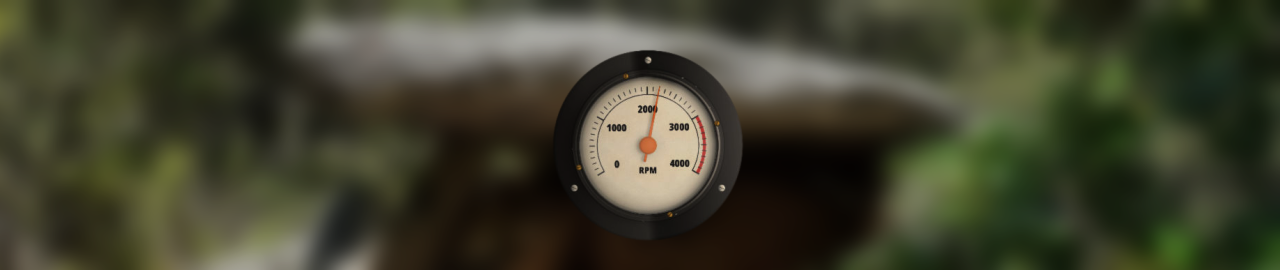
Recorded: 2200 rpm
